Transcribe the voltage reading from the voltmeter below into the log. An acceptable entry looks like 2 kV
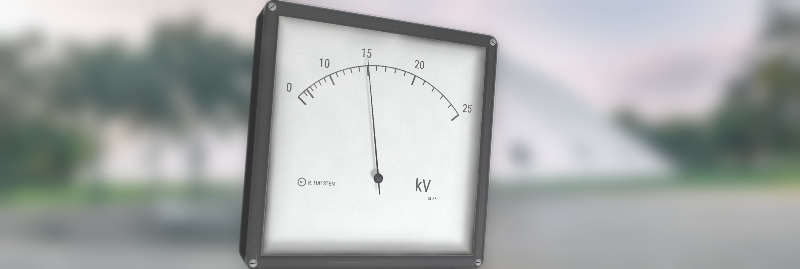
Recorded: 15 kV
